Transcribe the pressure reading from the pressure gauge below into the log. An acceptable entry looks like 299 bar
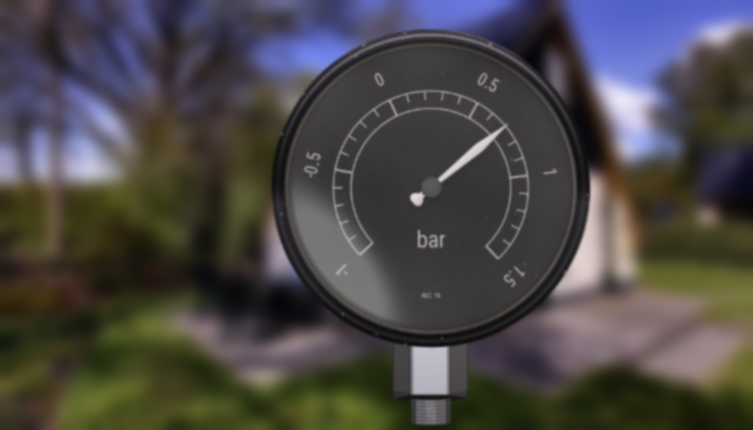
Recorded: 0.7 bar
